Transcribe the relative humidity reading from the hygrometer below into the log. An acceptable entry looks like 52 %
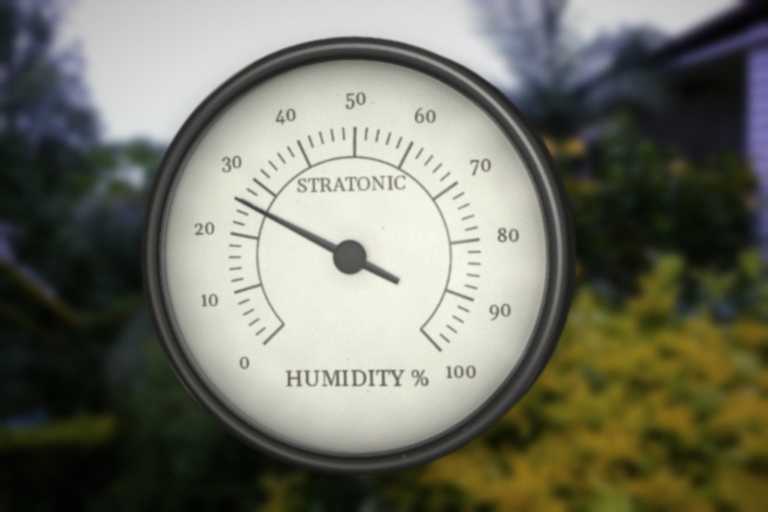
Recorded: 26 %
